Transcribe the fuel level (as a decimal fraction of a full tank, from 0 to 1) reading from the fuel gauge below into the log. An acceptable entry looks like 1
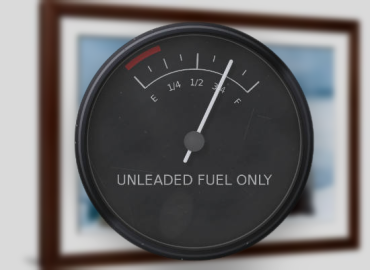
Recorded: 0.75
